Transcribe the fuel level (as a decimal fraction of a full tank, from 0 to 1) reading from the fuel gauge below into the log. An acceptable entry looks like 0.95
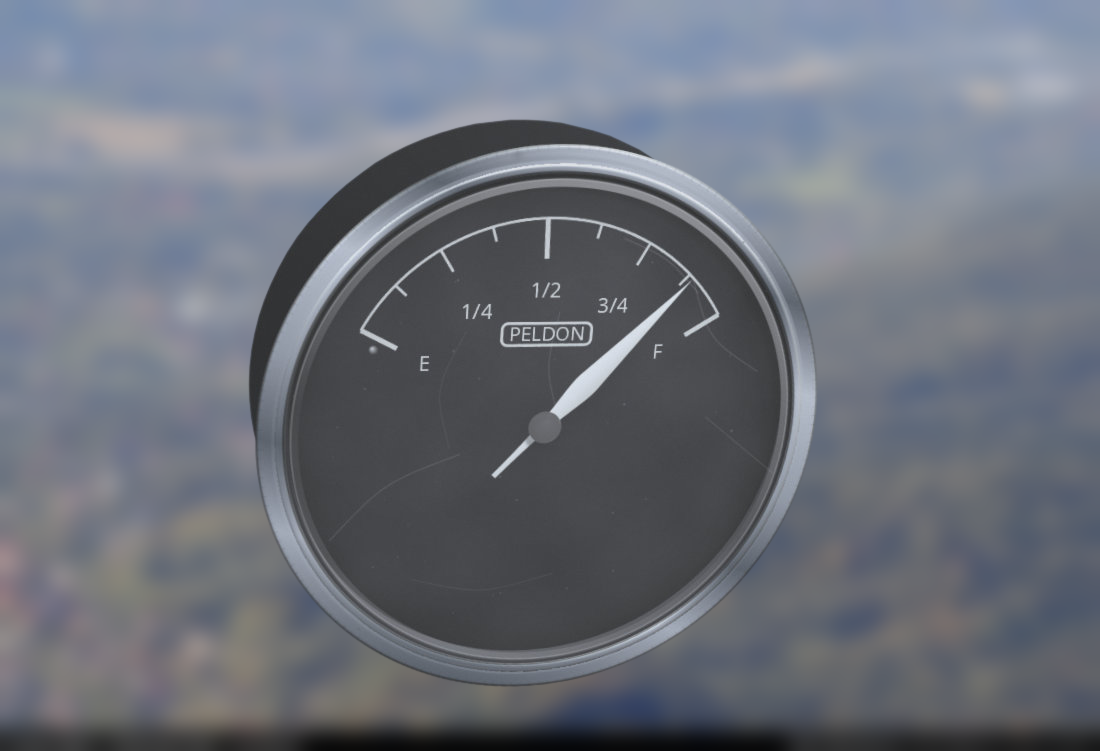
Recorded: 0.875
